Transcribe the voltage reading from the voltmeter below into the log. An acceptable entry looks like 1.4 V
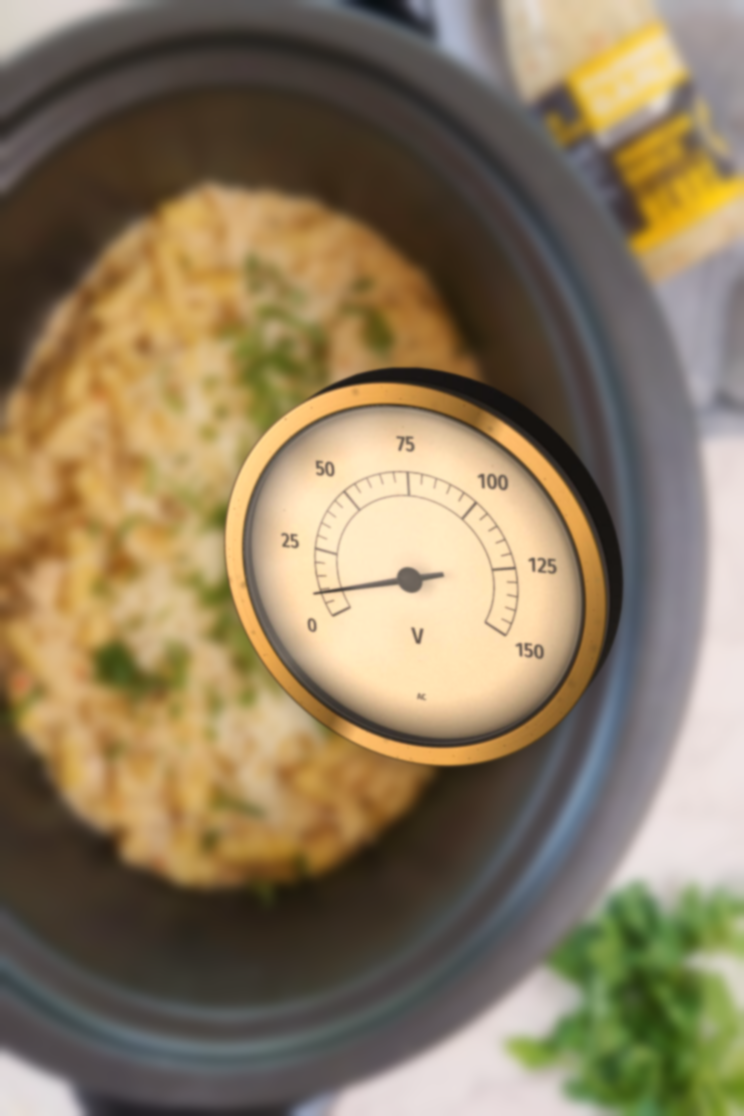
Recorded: 10 V
